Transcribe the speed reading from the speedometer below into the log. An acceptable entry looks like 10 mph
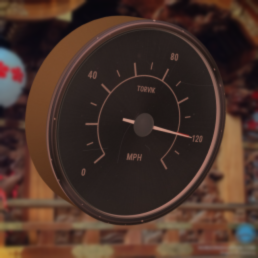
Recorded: 120 mph
